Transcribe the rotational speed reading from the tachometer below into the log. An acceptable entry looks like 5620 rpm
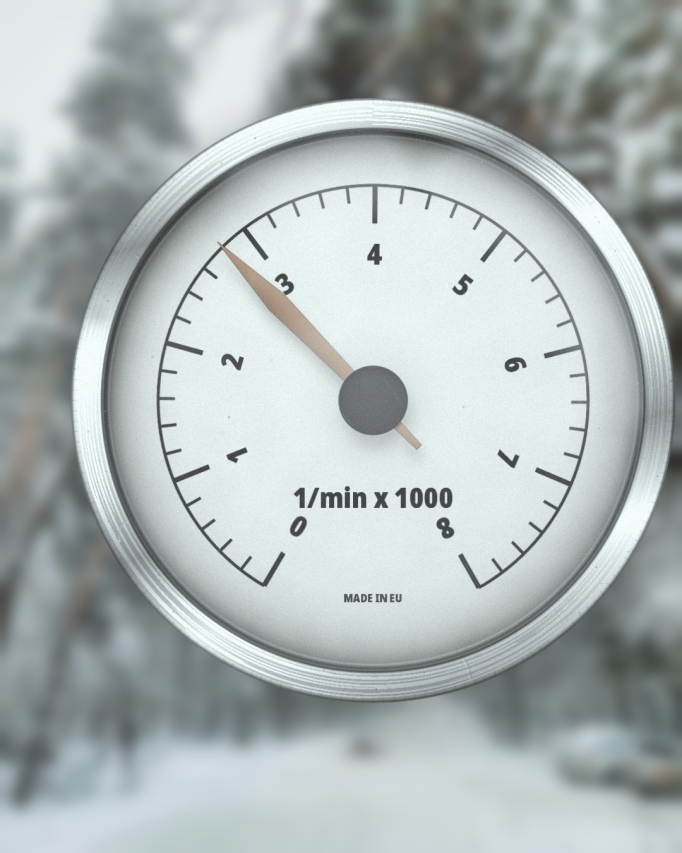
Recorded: 2800 rpm
